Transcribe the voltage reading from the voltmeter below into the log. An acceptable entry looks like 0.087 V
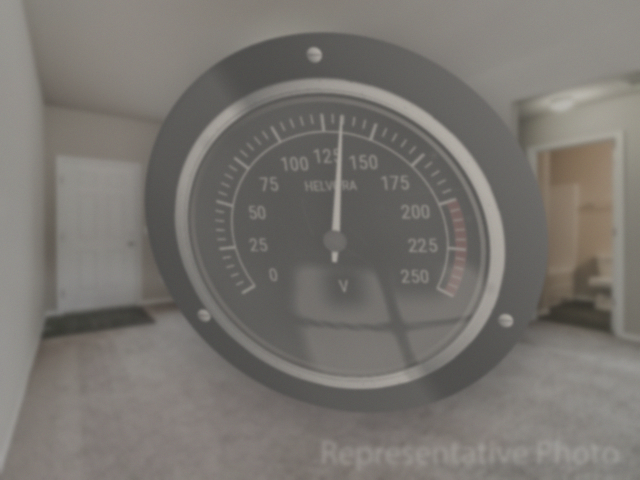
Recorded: 135 V
